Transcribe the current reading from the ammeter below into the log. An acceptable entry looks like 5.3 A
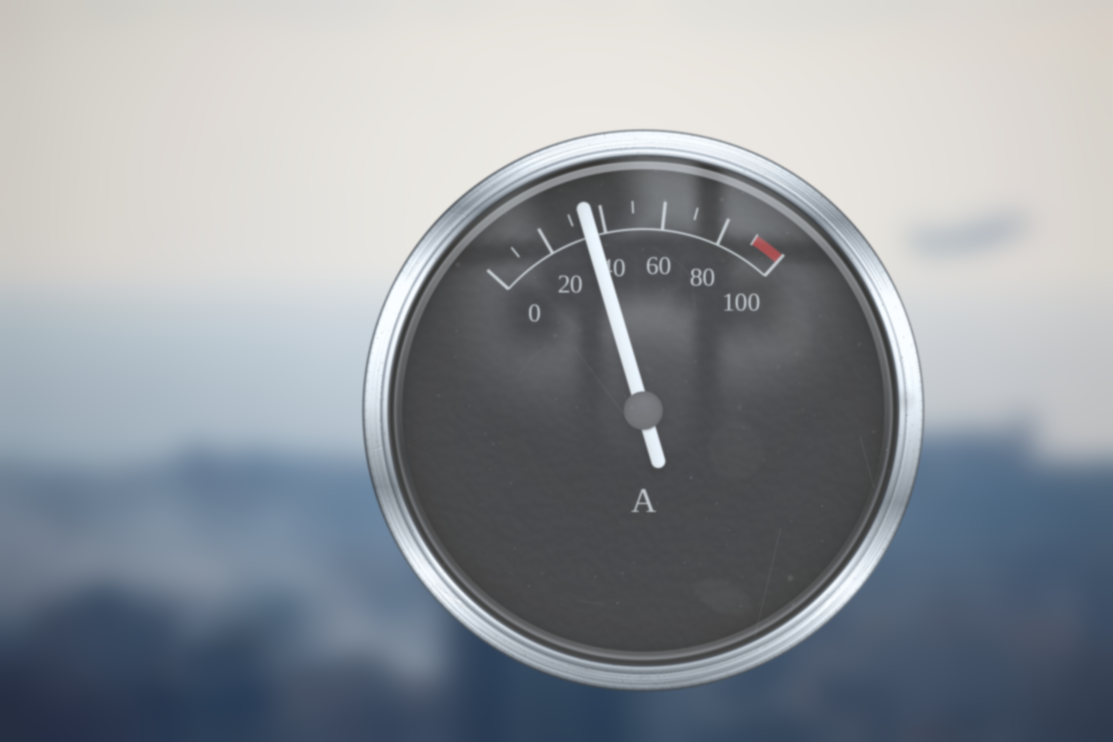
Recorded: 35 A
